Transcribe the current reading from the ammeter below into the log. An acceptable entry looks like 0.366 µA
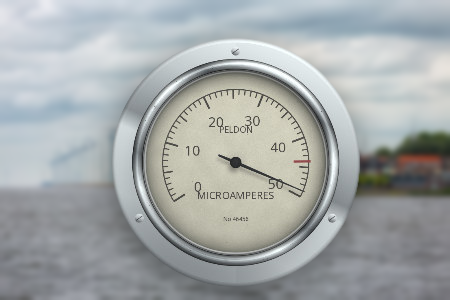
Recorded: 49 µA
